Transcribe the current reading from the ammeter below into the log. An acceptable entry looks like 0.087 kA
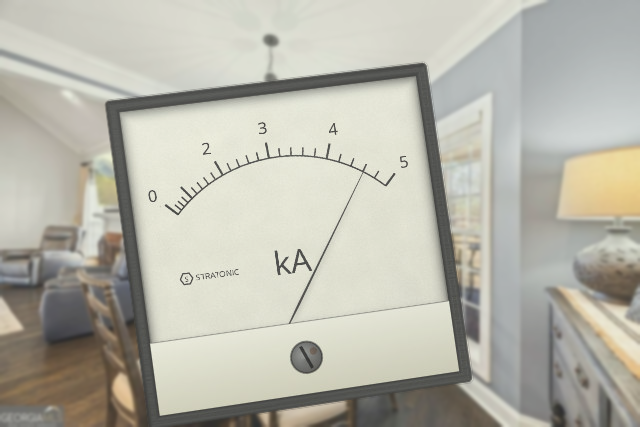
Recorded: 4.6 kA
